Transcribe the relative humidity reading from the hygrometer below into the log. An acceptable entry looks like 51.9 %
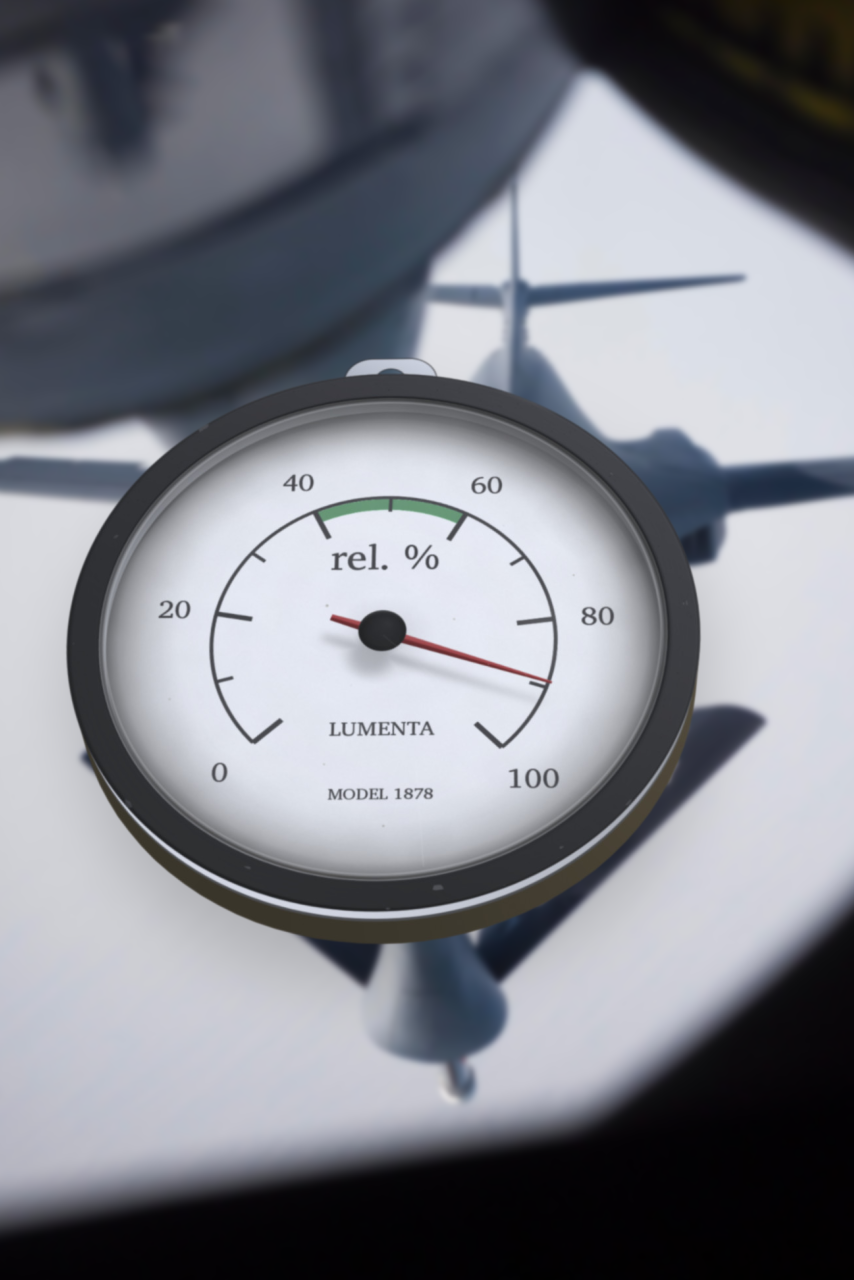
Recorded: 90 %
